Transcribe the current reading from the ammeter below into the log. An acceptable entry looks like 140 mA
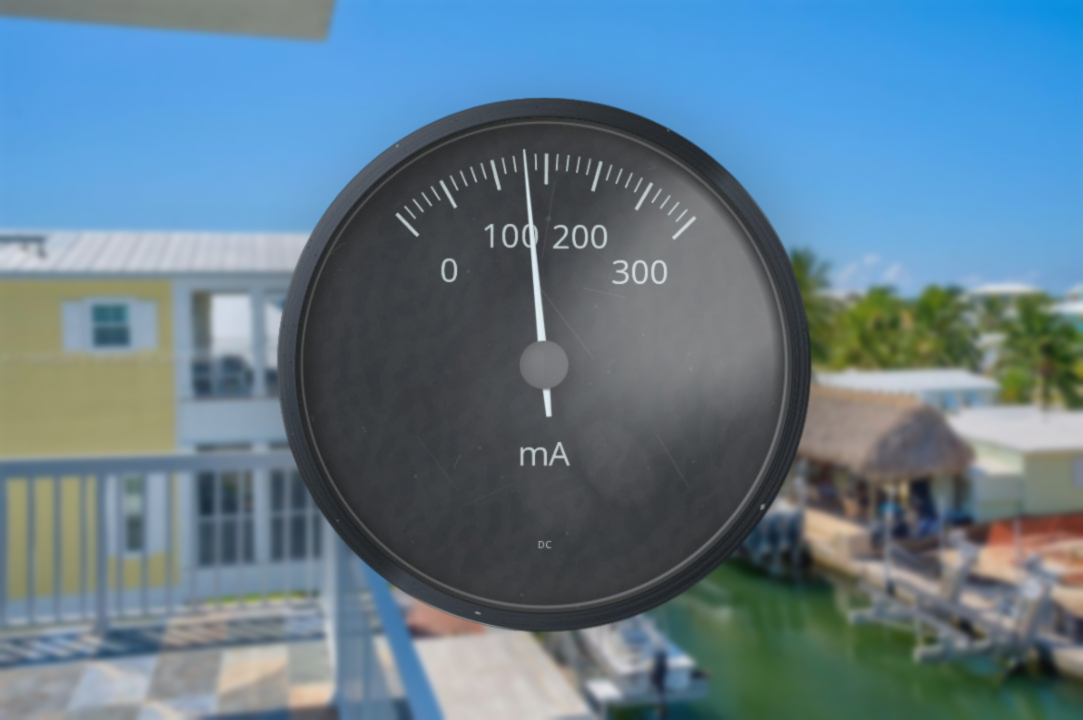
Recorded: 130 mA
